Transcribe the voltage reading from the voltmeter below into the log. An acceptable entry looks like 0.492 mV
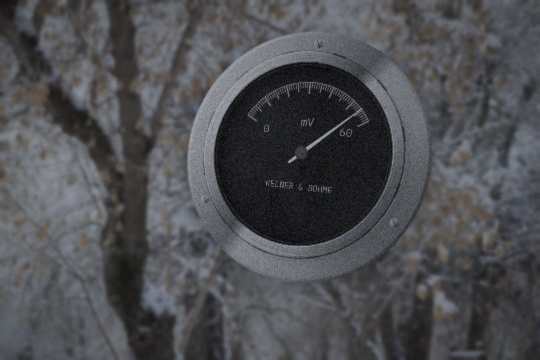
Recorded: 55 mV
